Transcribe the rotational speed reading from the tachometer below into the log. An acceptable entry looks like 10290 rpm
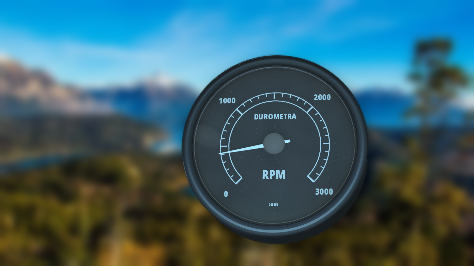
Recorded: 400 rpm
